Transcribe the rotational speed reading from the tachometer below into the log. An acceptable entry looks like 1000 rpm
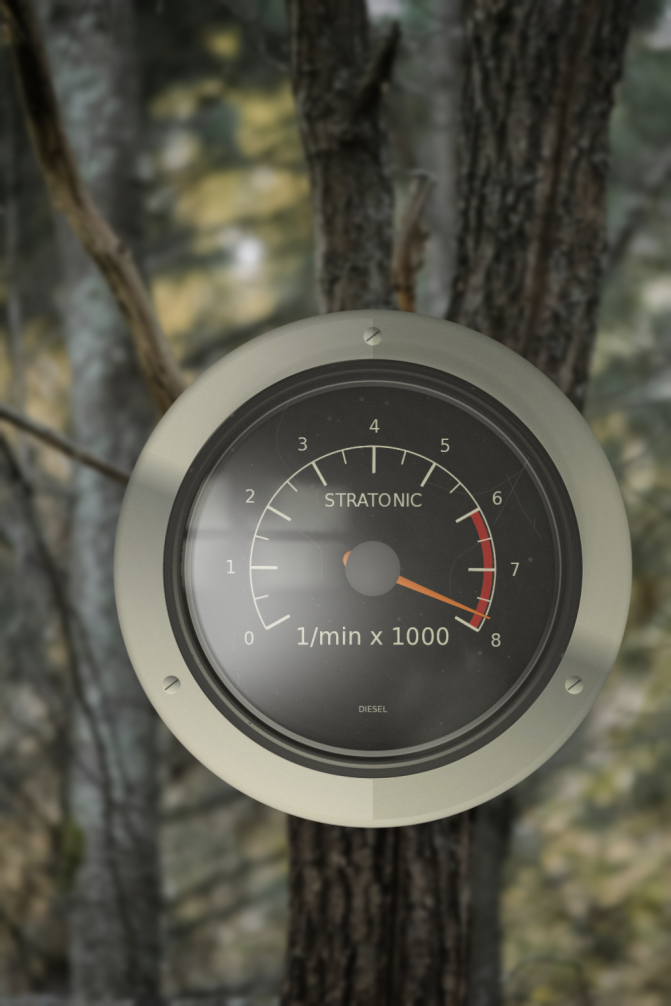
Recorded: 7750 rpm
